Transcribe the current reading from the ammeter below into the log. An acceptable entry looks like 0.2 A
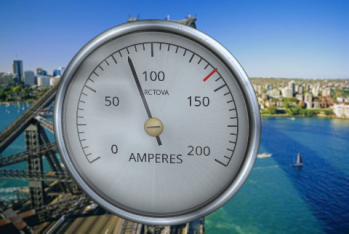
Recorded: 85 A
